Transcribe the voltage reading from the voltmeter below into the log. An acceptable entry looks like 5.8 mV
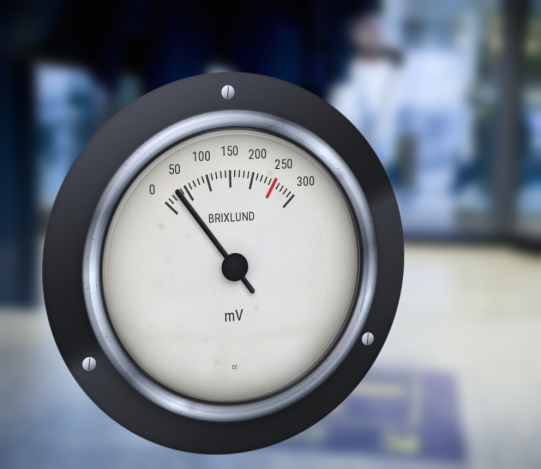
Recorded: 30 mV
